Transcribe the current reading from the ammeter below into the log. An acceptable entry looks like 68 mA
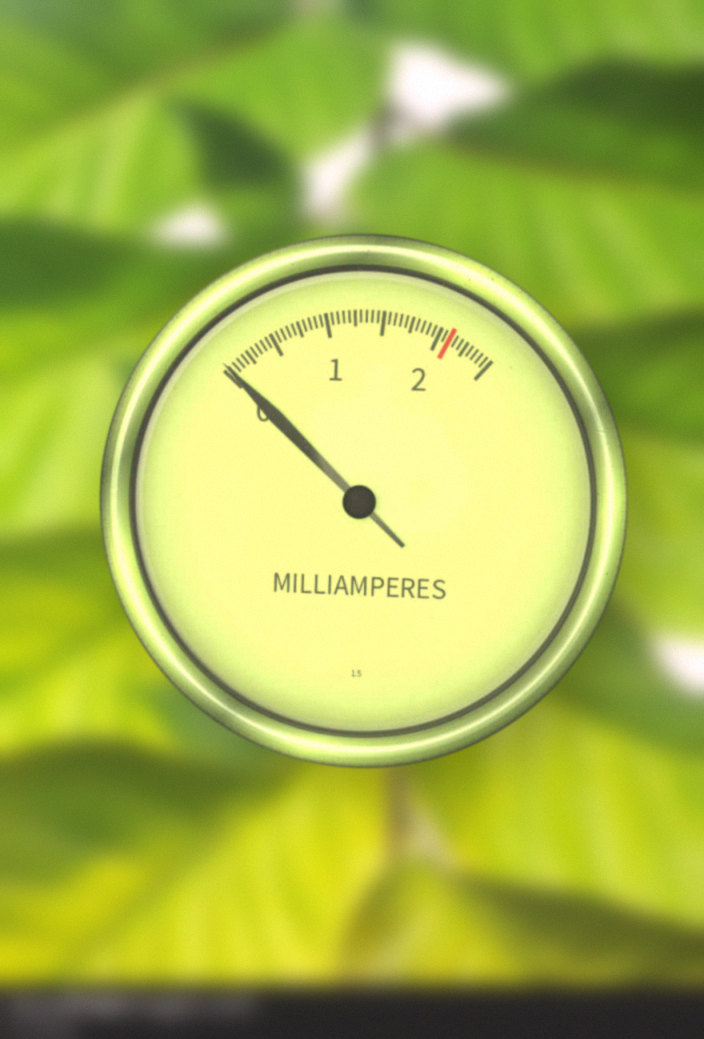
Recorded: 0.05 mA
